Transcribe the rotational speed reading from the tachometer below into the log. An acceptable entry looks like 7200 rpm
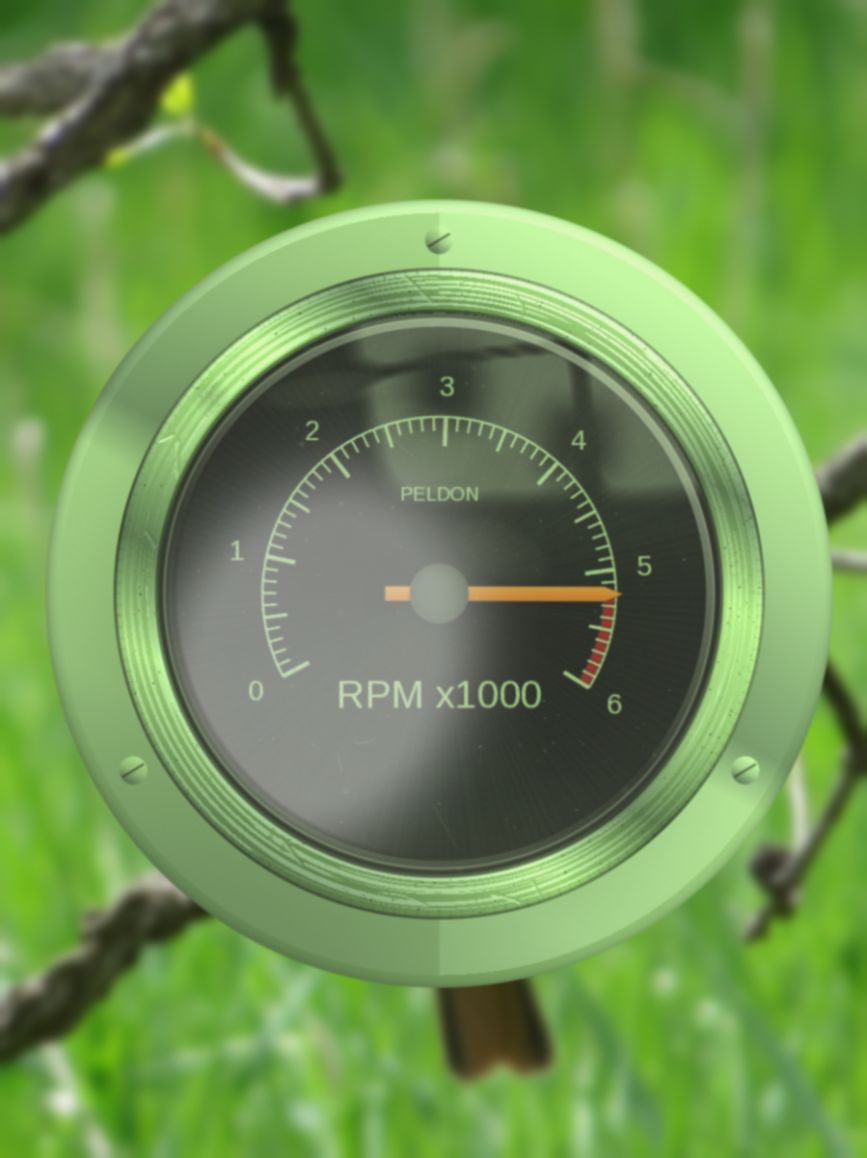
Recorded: 5200 rpm
